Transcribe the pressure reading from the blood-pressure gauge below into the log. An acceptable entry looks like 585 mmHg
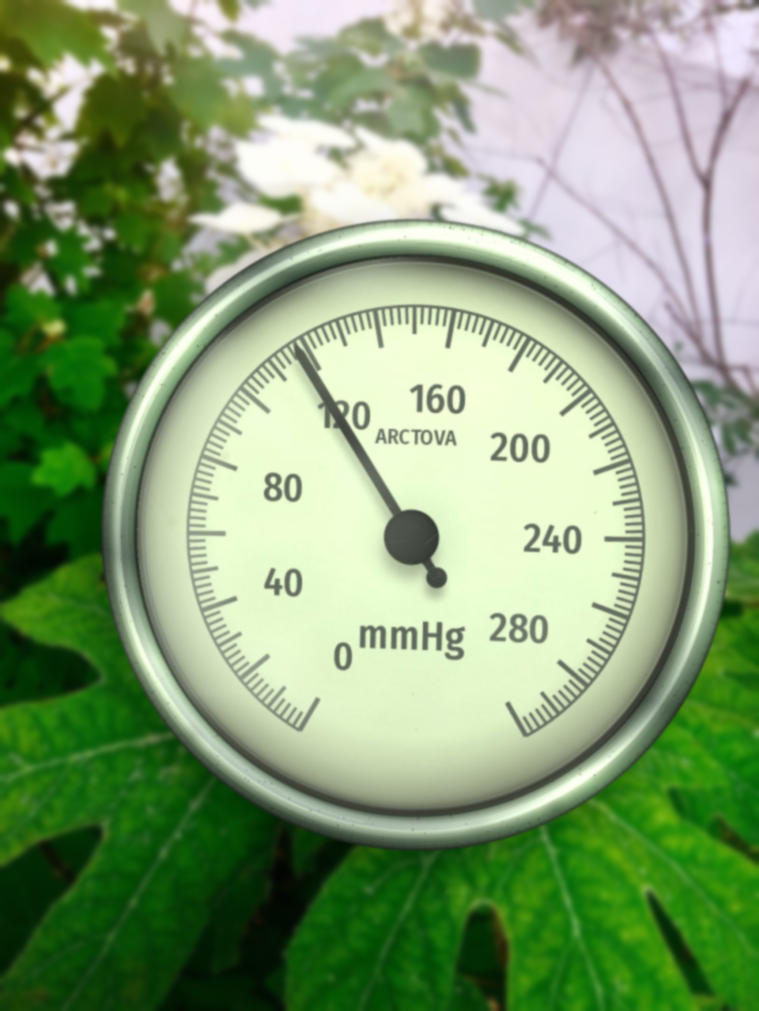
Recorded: 118 mmHg
